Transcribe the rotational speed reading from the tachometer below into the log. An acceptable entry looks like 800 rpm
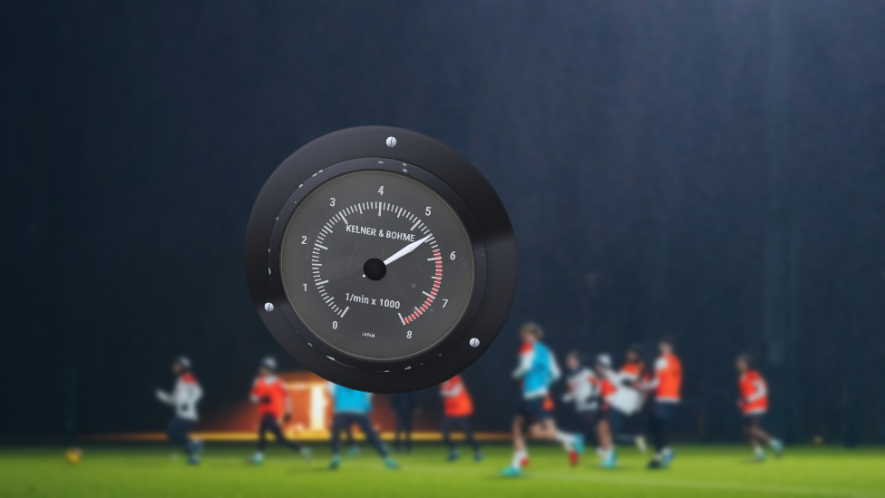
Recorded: 5400 rpm
